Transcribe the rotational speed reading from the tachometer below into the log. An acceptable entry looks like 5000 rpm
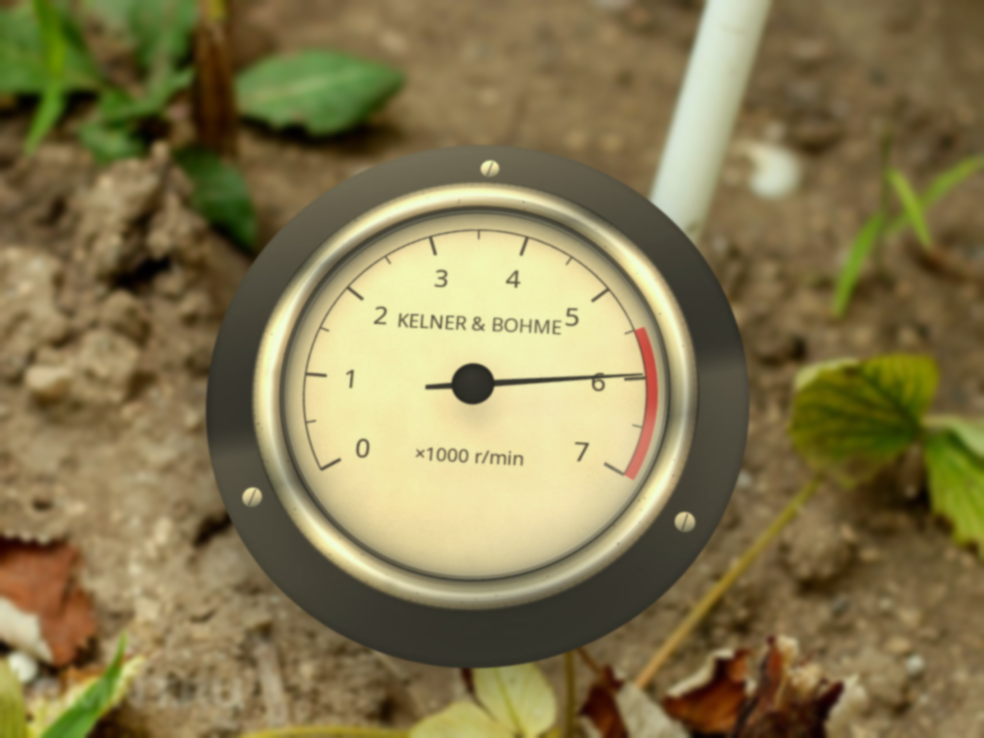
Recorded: 6000 rpm
